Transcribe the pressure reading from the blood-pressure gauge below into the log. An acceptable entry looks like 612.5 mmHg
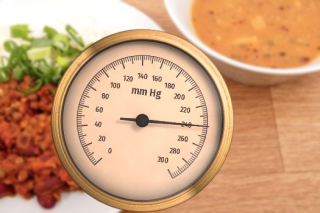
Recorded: 240 mmHg
